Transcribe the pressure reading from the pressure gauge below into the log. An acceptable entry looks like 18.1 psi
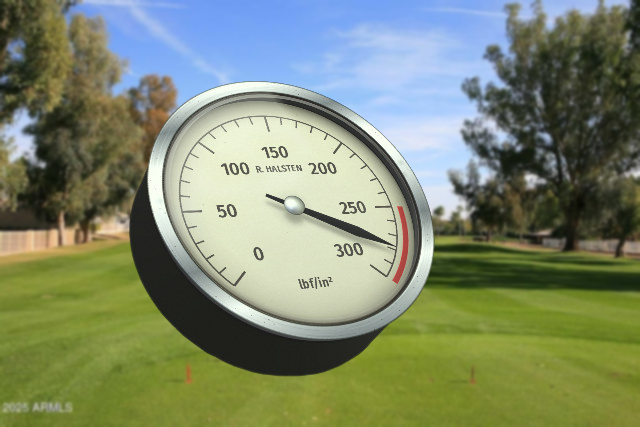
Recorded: 280 psi
